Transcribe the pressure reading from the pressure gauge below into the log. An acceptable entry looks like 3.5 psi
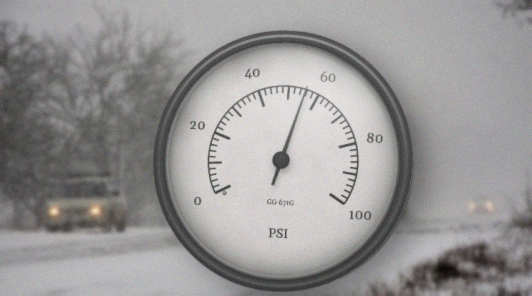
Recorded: 56 psi
